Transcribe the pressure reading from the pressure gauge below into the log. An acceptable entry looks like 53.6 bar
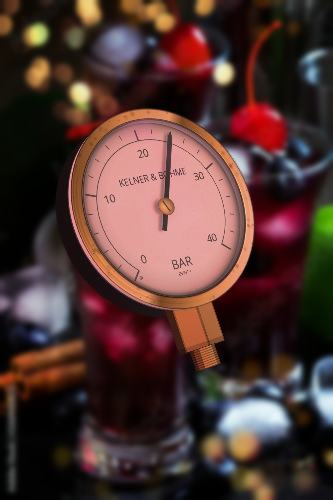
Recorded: 24 bar
